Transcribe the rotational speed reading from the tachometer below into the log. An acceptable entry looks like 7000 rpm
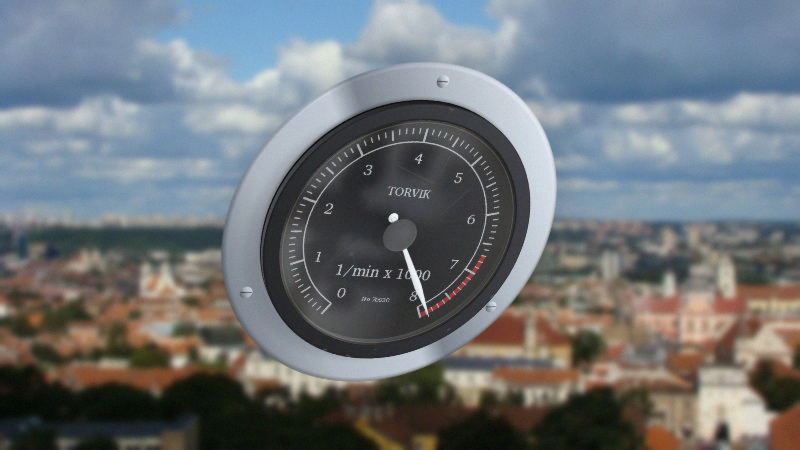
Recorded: 7900 rpm
